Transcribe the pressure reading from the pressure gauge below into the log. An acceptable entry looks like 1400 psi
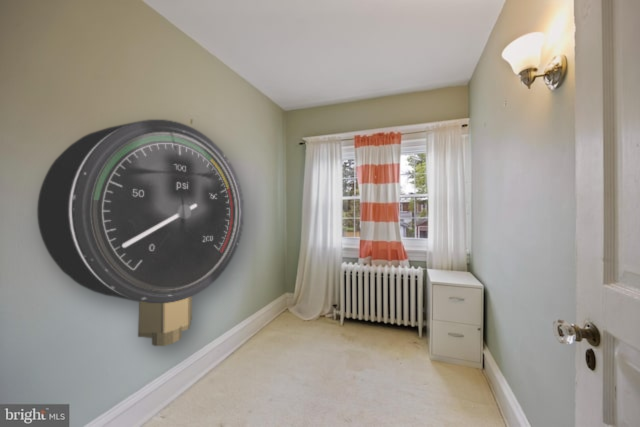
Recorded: 15 psi
